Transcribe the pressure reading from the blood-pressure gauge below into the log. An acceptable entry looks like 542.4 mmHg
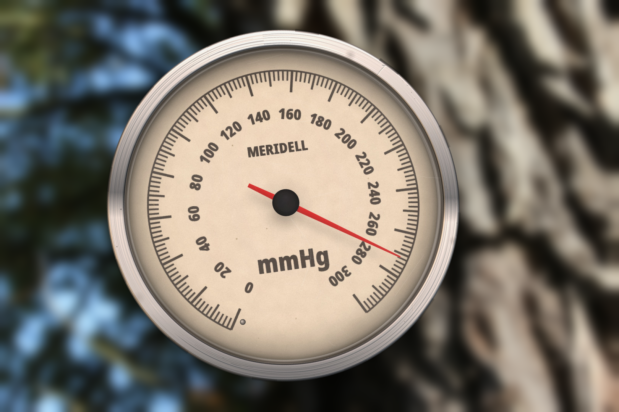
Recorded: 272 mmHg
